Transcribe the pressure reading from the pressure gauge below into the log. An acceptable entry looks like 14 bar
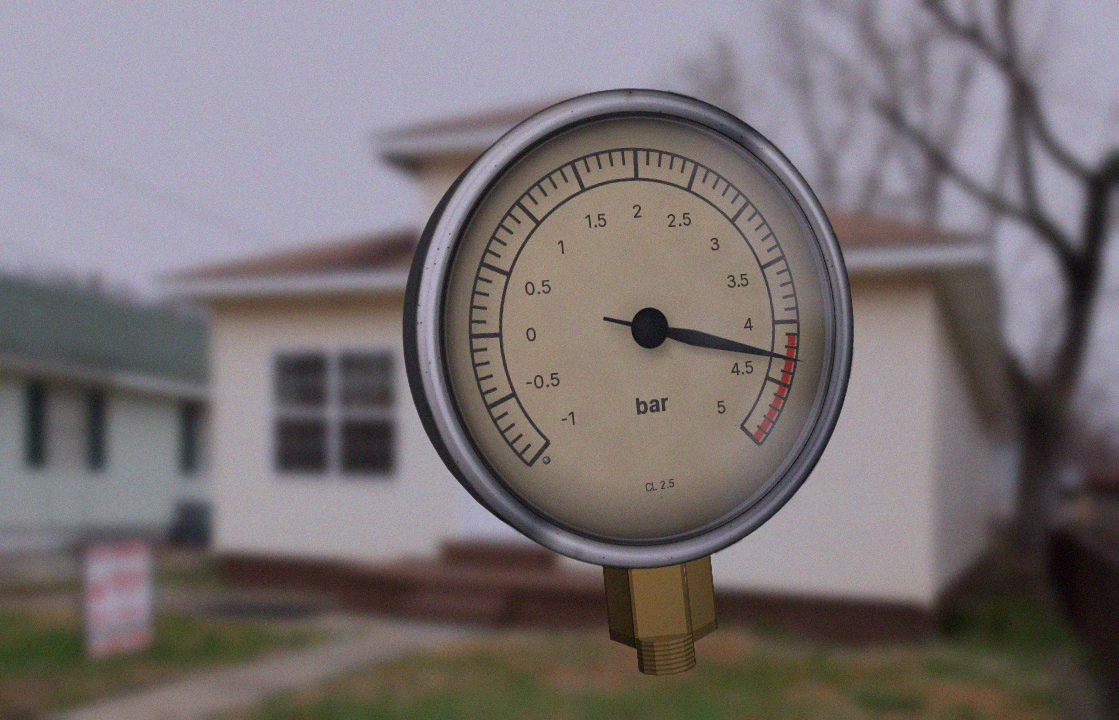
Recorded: 4.3 bar
